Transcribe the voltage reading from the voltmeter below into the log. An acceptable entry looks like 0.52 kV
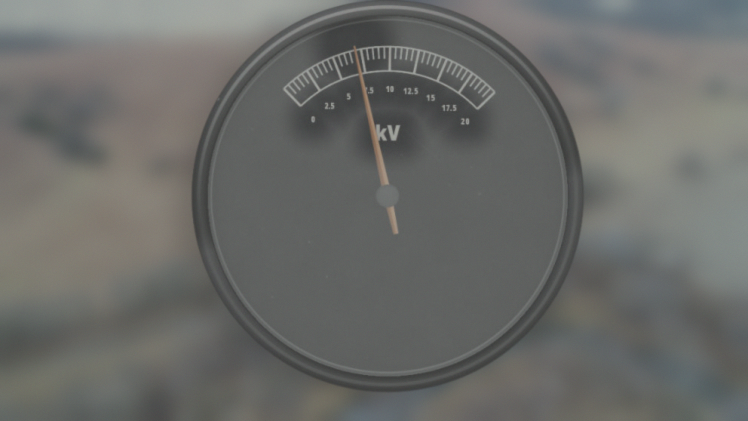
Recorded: 7 kV
